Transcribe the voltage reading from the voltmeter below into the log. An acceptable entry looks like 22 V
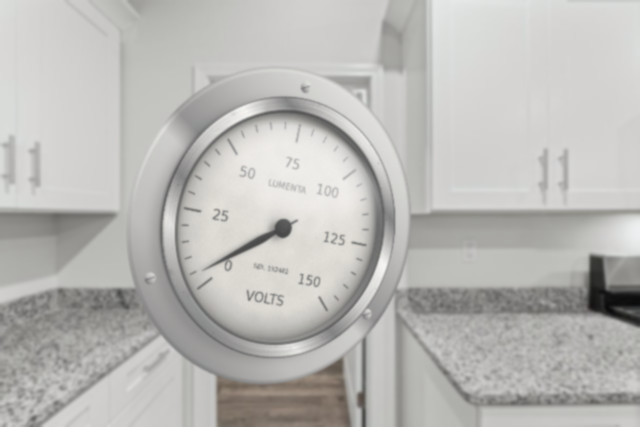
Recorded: 5 V
